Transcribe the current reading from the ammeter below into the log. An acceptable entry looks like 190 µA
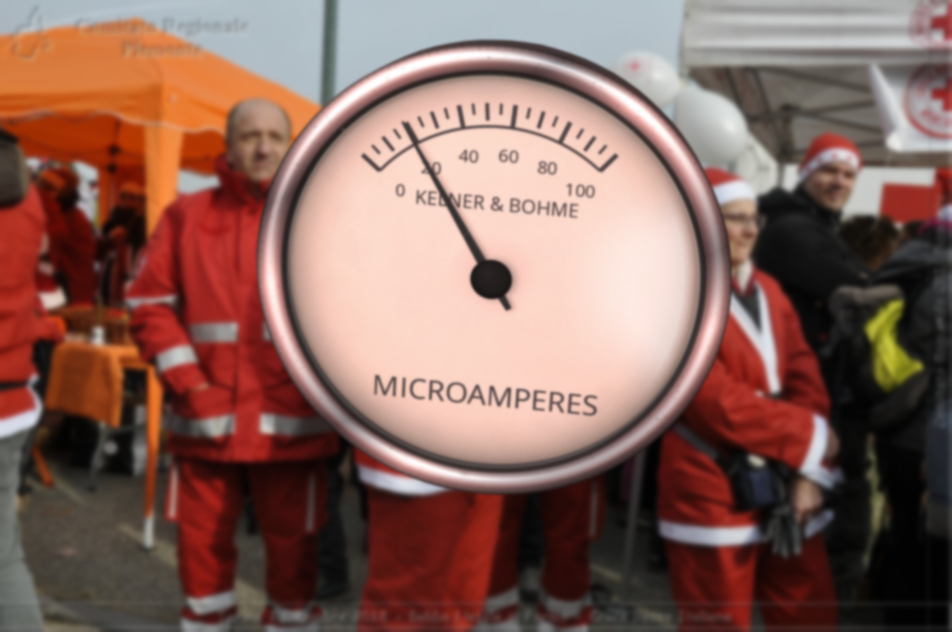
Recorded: 20 µA
